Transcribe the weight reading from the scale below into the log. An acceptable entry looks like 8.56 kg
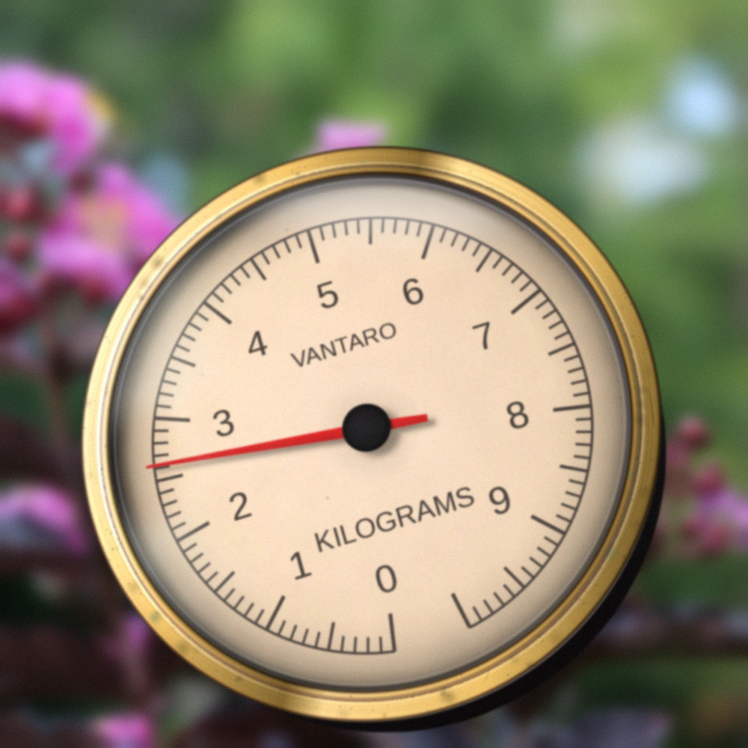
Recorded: 2.6 kg
